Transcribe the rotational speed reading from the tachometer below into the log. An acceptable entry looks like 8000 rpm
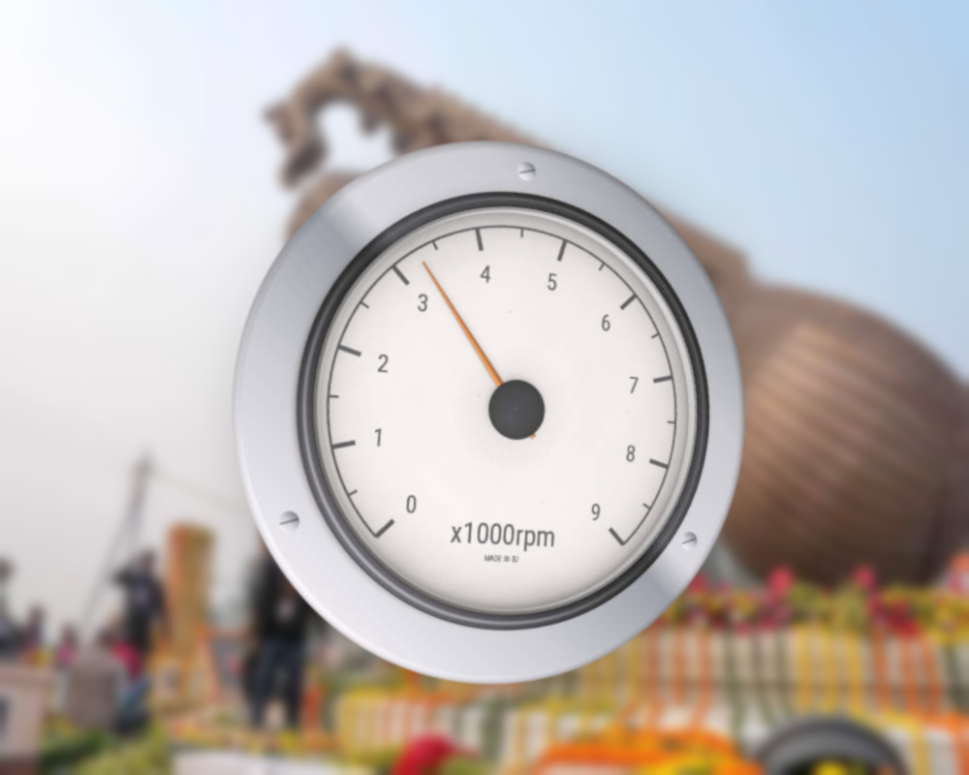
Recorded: 3250 rpm
